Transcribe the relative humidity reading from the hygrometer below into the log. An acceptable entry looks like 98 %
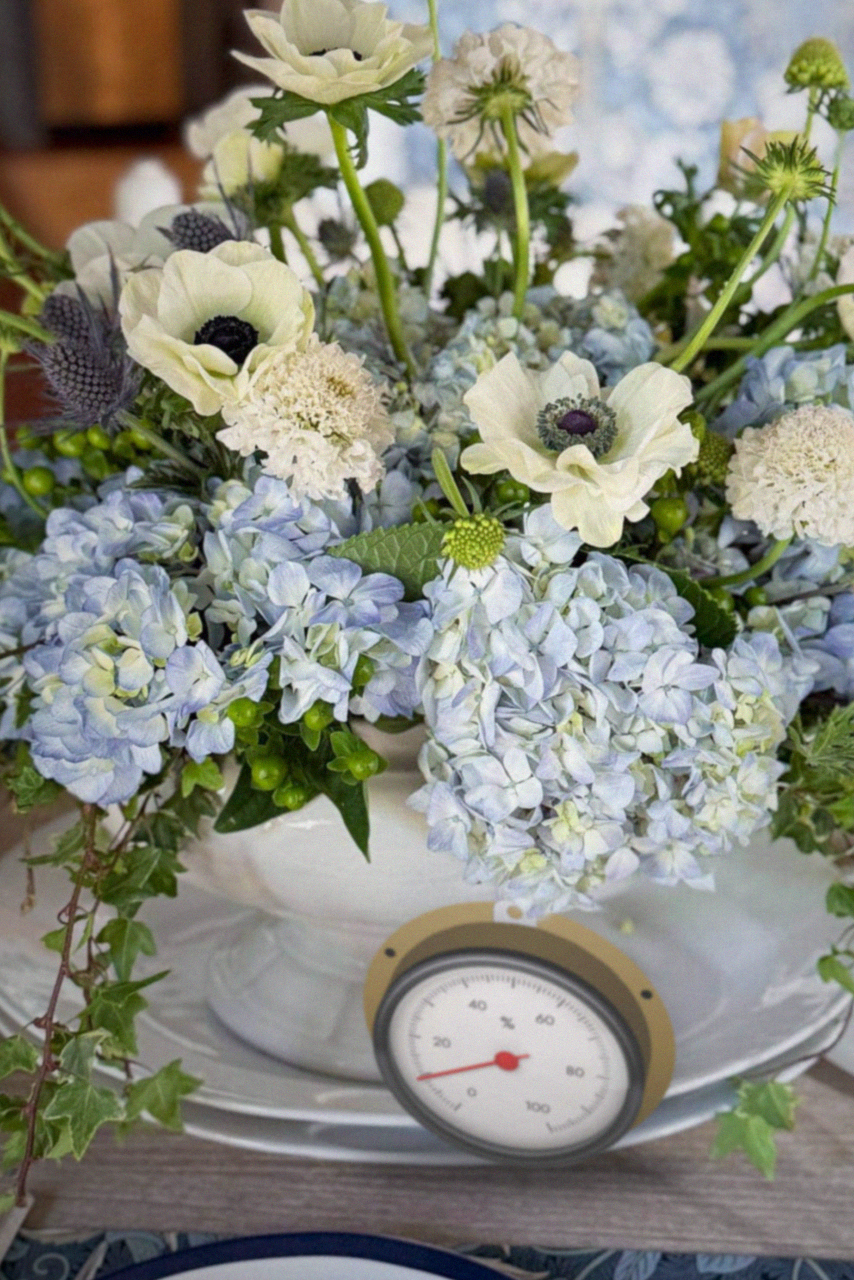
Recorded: 10 %
